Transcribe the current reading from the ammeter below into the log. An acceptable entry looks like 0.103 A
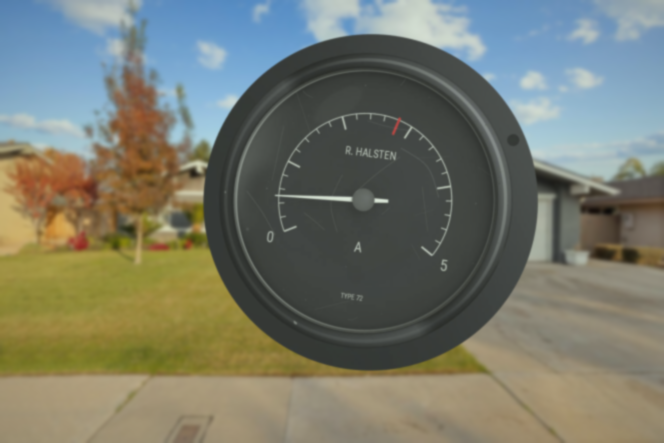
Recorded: 0.5 A
